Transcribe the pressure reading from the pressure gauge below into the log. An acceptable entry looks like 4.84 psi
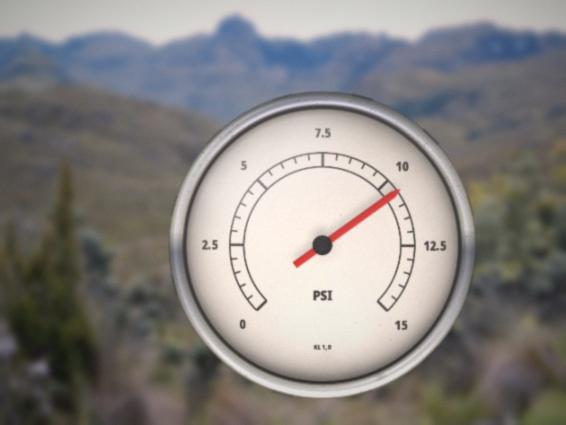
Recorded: 10.5 psi
